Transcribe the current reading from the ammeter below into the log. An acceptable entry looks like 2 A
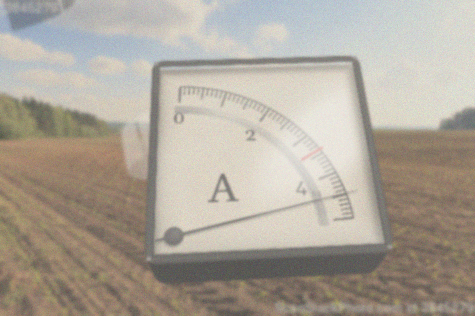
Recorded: 4.5 A
